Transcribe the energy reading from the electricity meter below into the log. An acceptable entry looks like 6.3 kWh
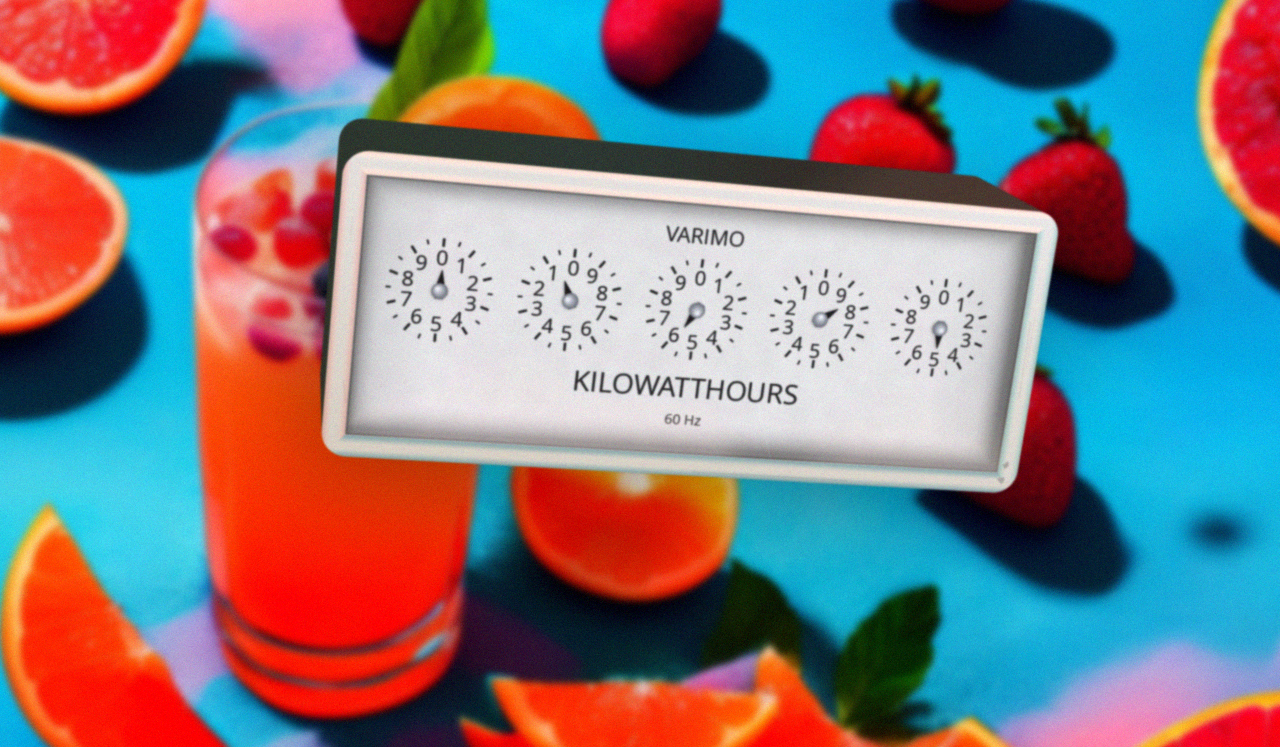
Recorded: 585 kWh
